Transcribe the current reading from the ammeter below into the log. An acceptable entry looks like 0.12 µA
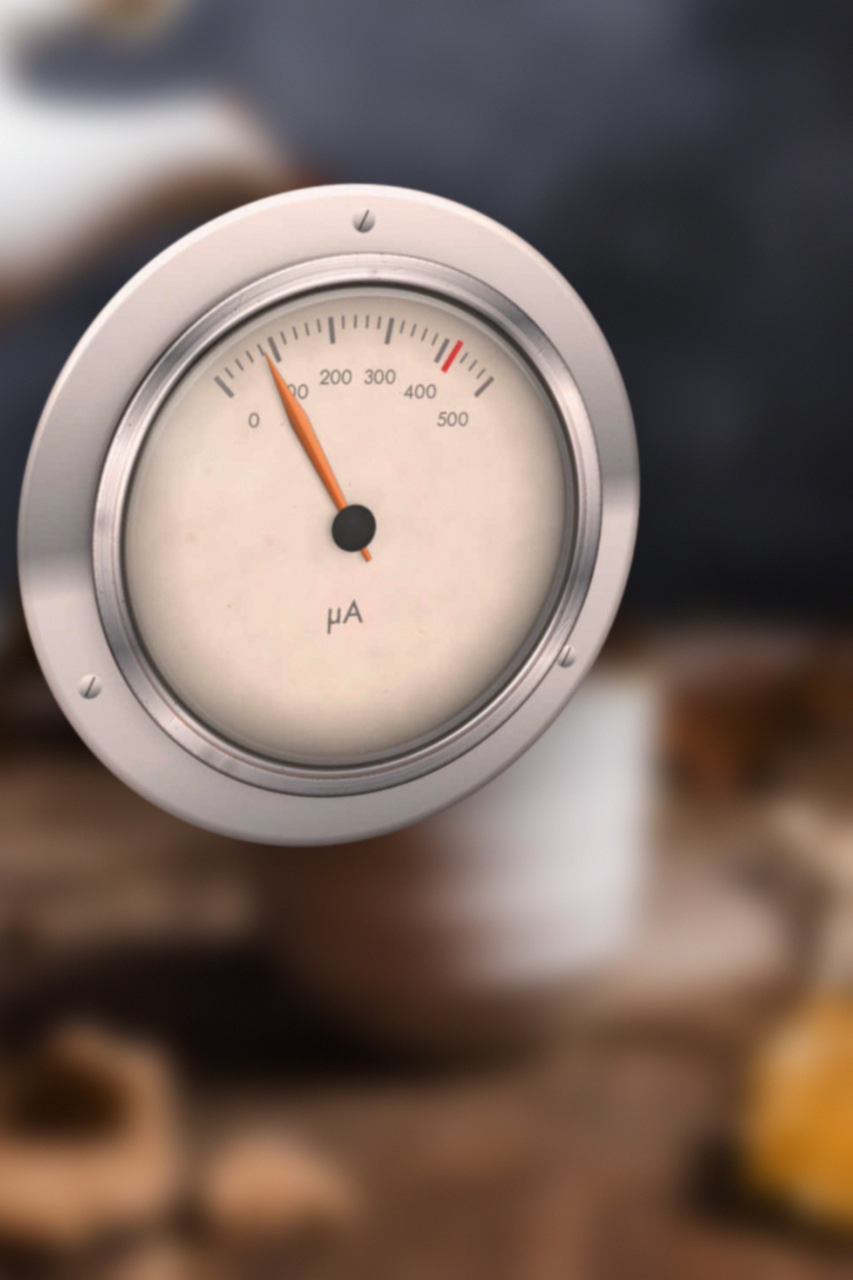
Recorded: 80 µA
